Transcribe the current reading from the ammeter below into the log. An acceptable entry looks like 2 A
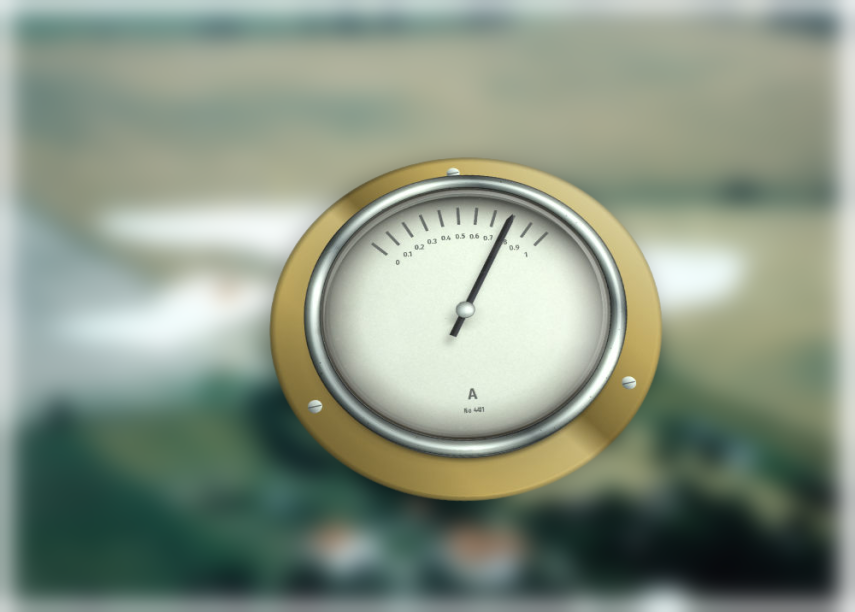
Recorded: 0.8 A
